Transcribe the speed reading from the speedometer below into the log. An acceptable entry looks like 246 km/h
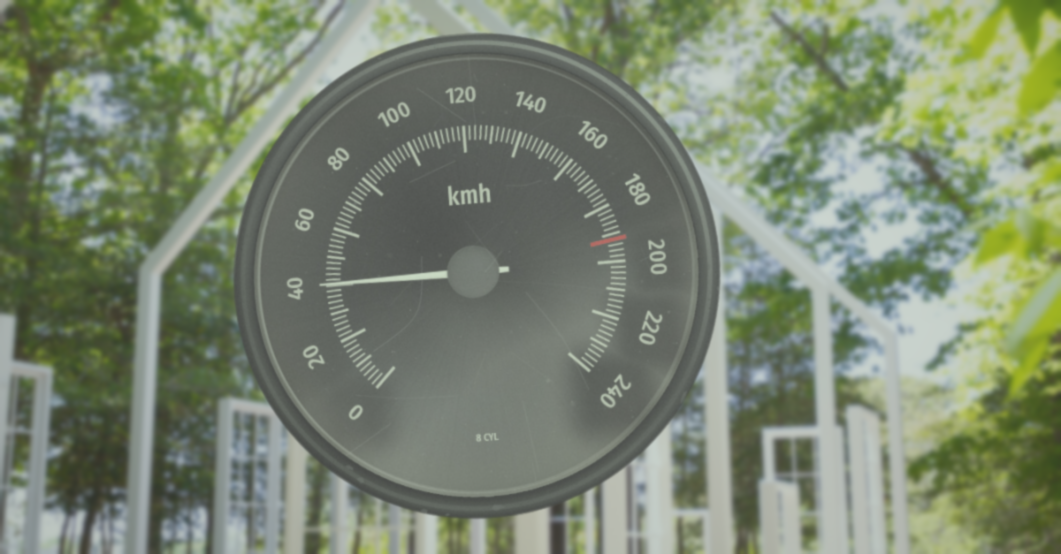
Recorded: 40 km/h
